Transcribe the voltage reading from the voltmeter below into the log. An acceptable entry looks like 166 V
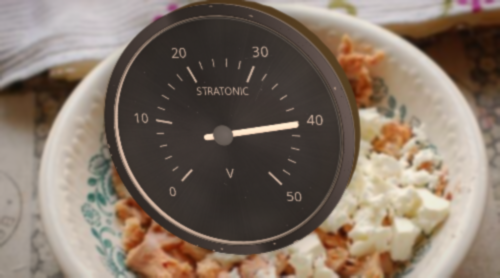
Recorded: 40 V
